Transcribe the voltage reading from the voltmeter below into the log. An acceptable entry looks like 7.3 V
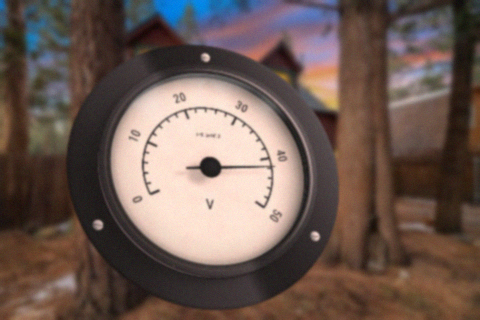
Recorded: 42 V
